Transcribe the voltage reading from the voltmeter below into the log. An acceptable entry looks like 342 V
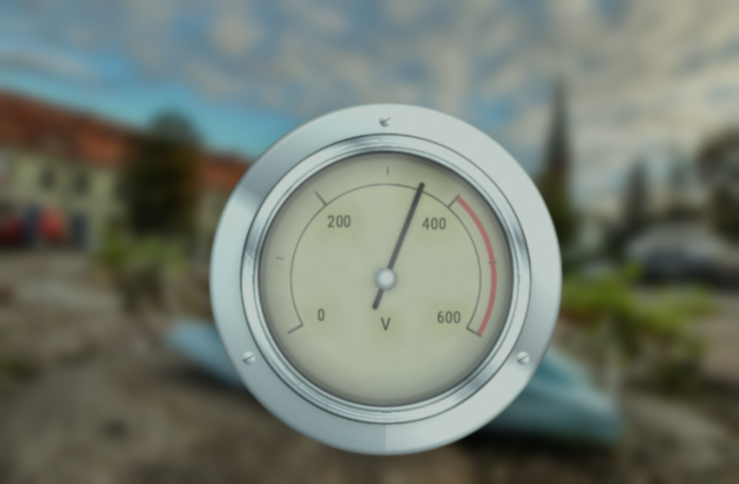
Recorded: 350 V
